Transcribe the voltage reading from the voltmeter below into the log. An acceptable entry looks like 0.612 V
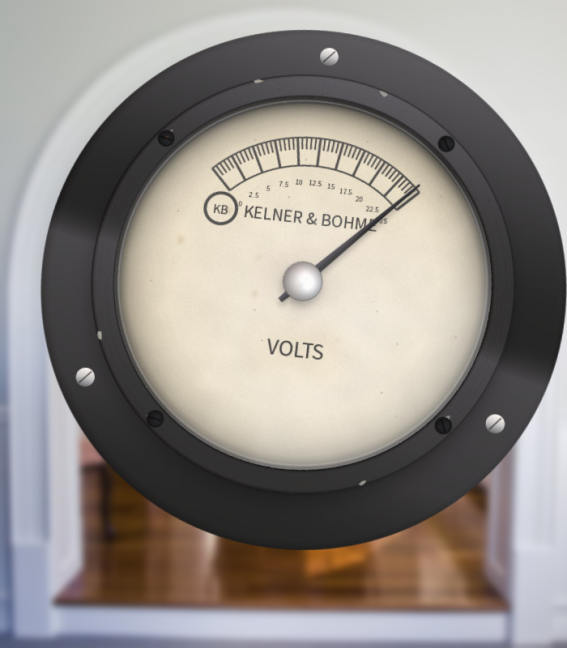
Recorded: 24.5 V
